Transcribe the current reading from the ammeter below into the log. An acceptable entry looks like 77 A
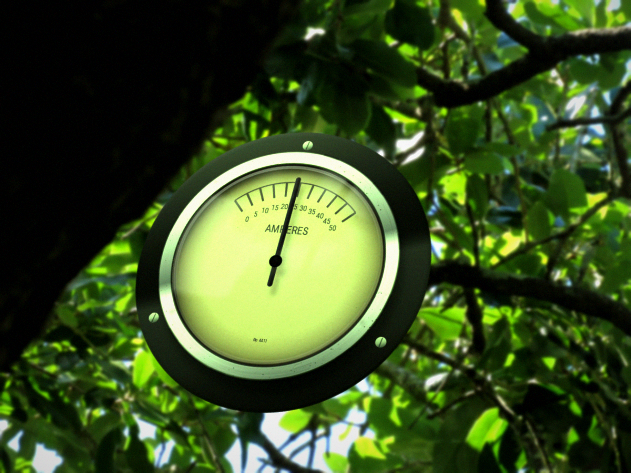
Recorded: 25 A
